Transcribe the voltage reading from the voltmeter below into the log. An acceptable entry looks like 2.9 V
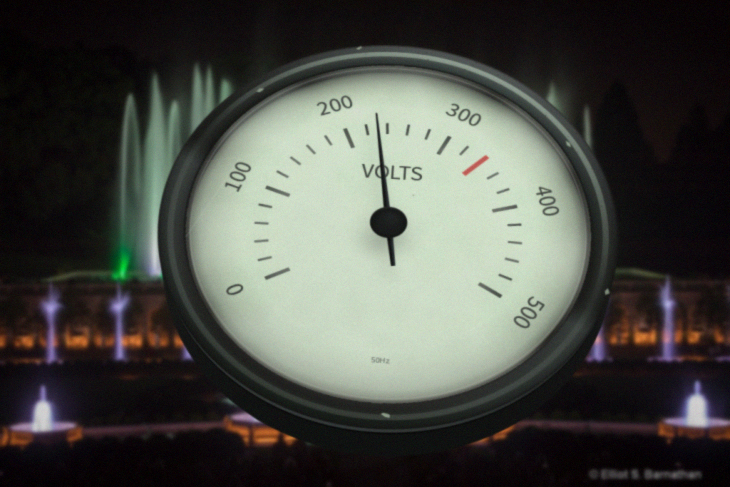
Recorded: 230 V
